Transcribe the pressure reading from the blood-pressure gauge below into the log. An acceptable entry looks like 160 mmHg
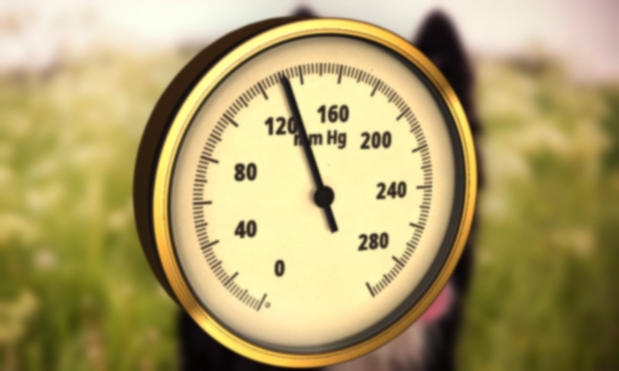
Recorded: 130 mmHg
